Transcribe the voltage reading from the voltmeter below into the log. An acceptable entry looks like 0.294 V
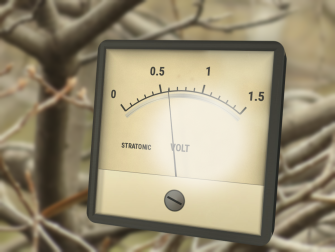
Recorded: 0.6 V
